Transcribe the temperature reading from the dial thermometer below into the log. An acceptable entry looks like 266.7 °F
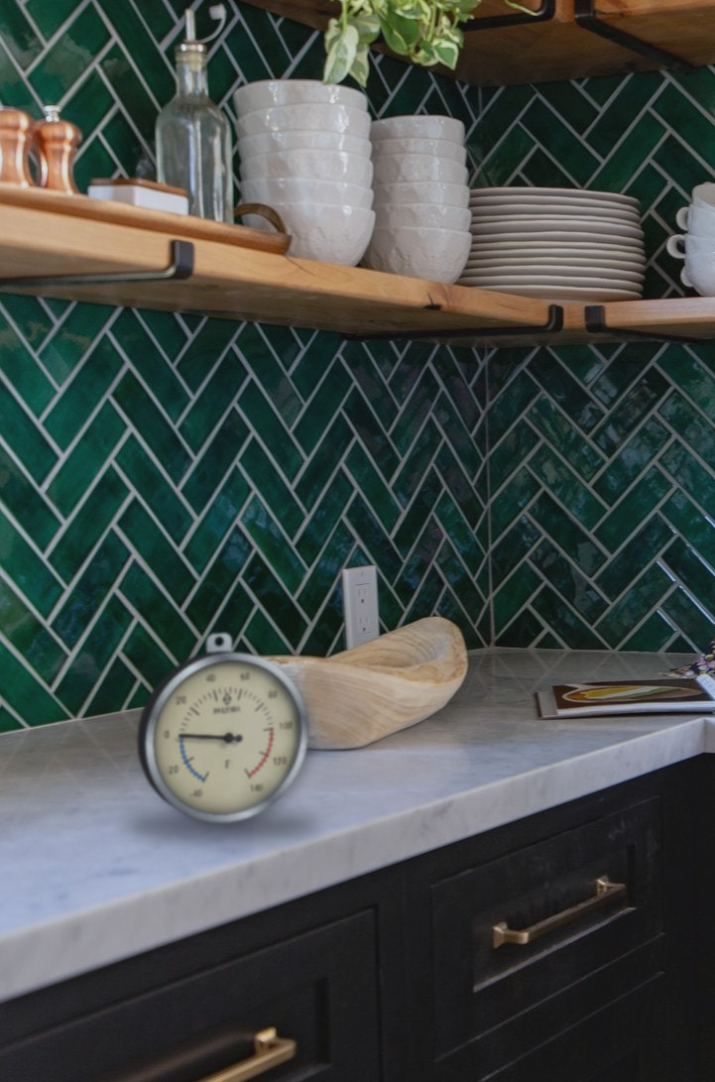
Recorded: 0 °F
